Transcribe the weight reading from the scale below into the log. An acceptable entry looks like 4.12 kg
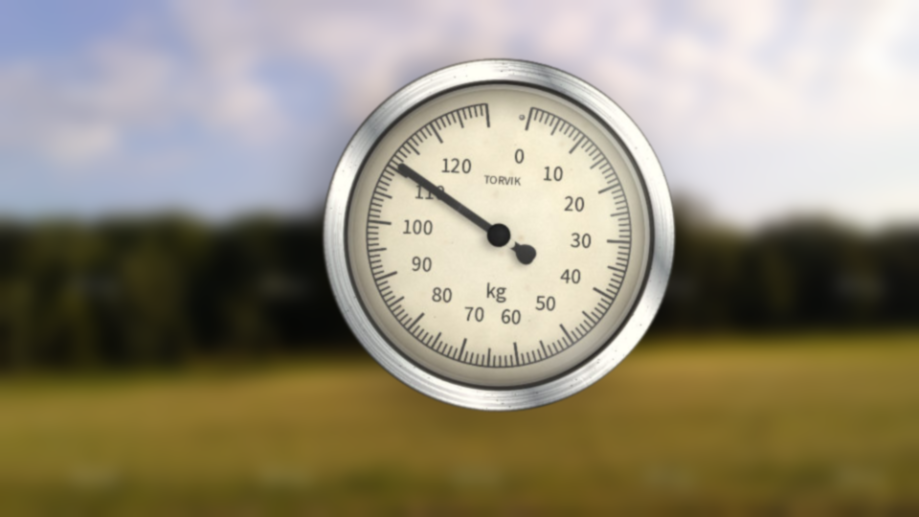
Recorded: 111 kg
